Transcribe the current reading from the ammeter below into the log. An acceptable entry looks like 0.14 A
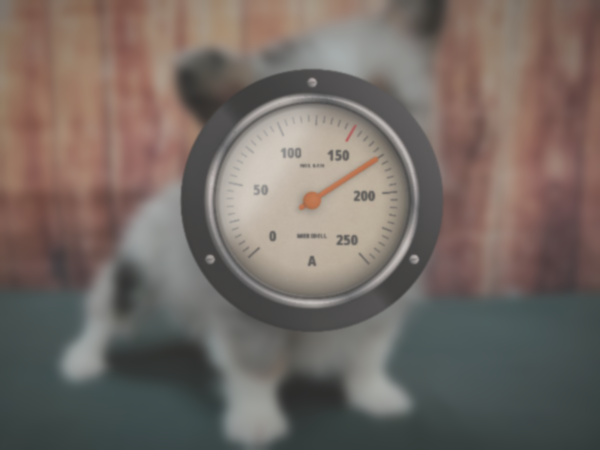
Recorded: 175 A
